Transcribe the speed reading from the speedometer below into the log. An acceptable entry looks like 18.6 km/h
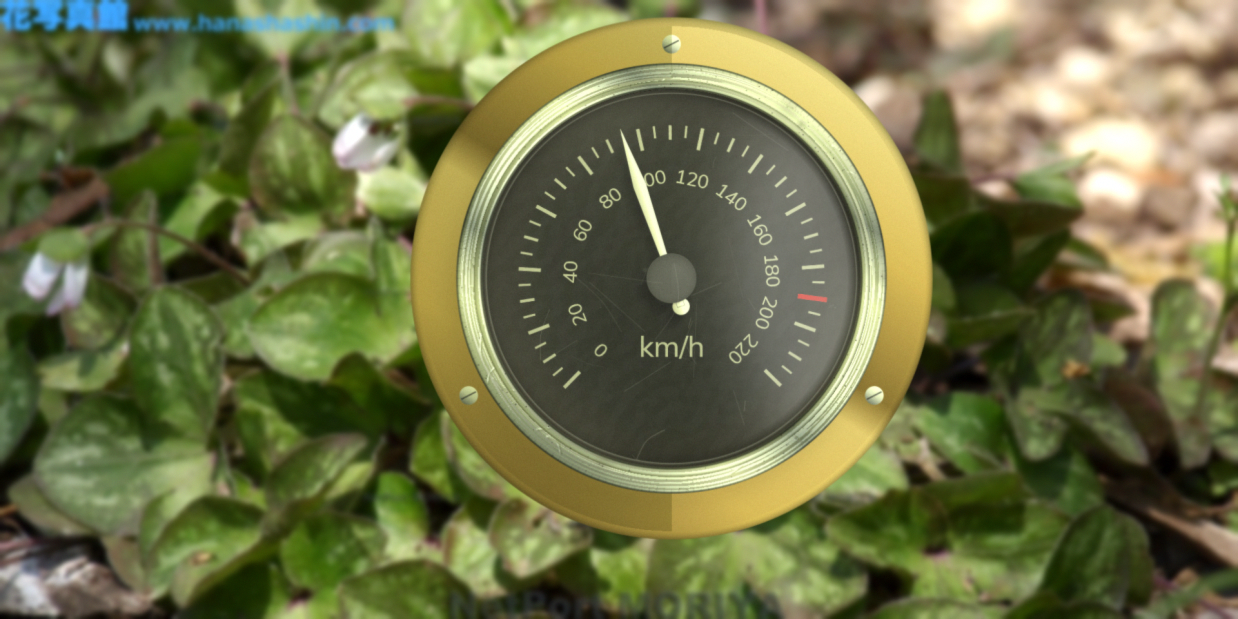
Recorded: 95 km/h
